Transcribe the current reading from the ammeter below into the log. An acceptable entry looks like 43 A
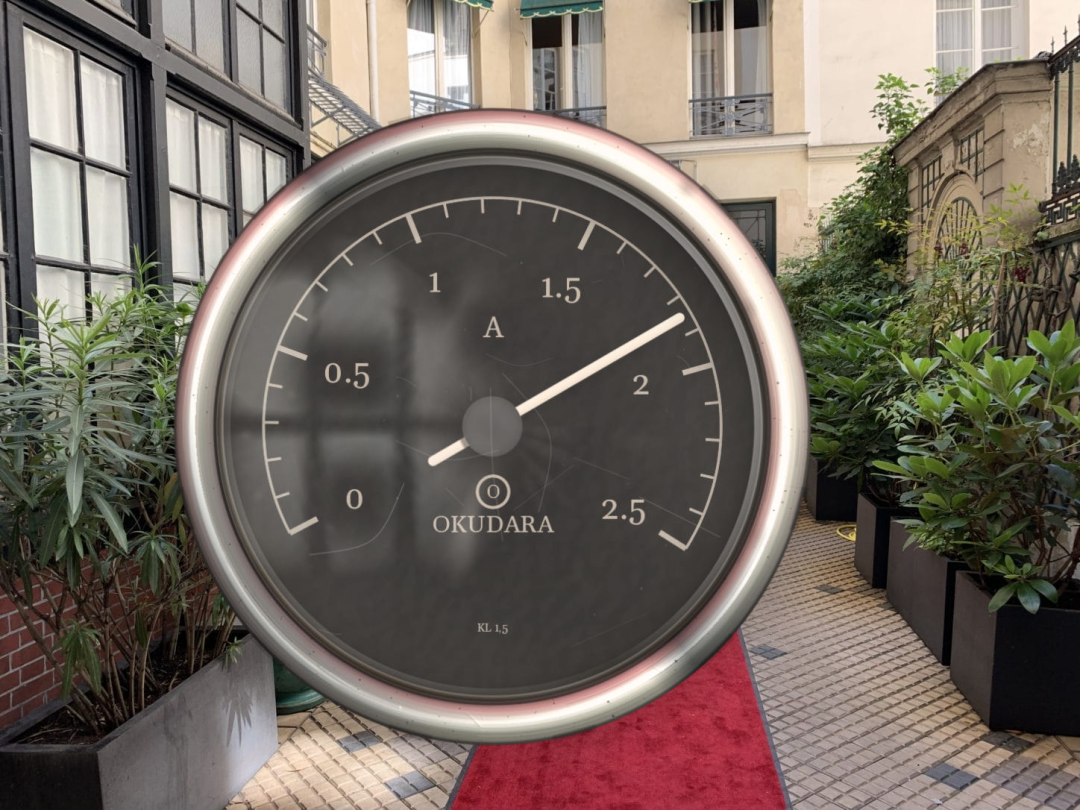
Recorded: 1.85 A
